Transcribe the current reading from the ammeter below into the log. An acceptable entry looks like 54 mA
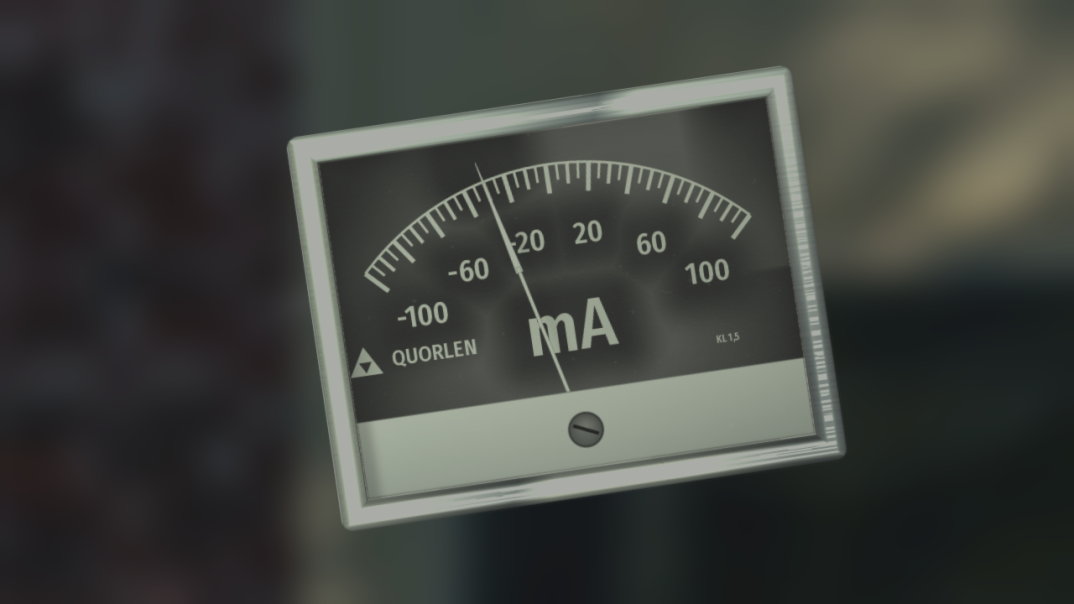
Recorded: -30 mA
